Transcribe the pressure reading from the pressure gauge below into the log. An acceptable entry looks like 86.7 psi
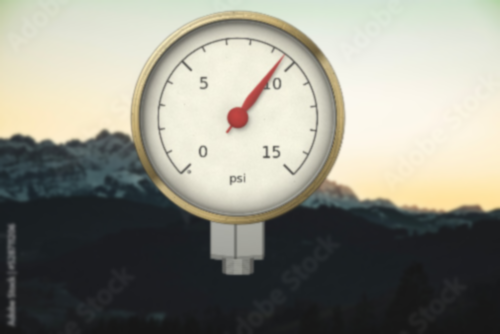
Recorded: 9.5 psi
